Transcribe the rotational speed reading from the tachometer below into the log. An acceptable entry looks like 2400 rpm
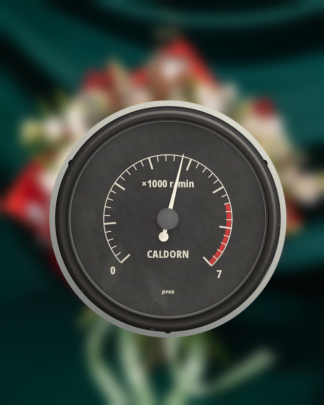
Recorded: 3800 rpm
